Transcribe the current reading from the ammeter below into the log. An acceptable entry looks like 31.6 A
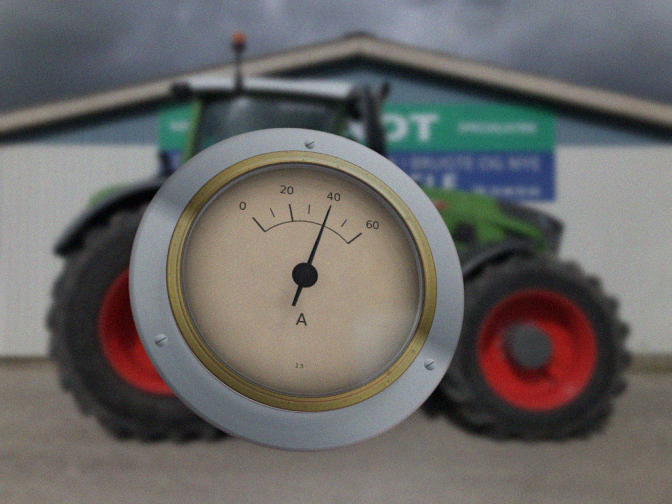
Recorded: 40 A
